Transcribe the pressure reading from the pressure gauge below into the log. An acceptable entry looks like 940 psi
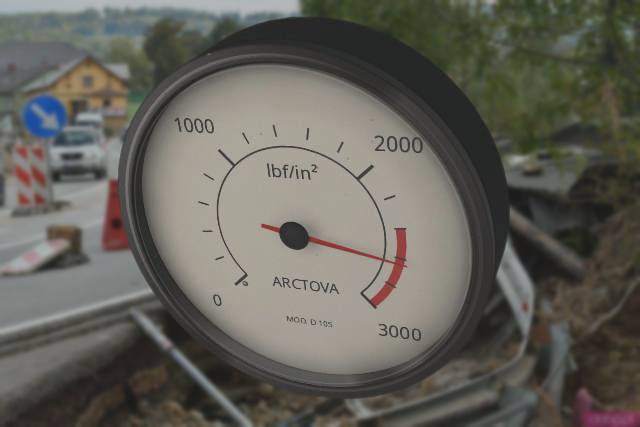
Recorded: 2600 psi
